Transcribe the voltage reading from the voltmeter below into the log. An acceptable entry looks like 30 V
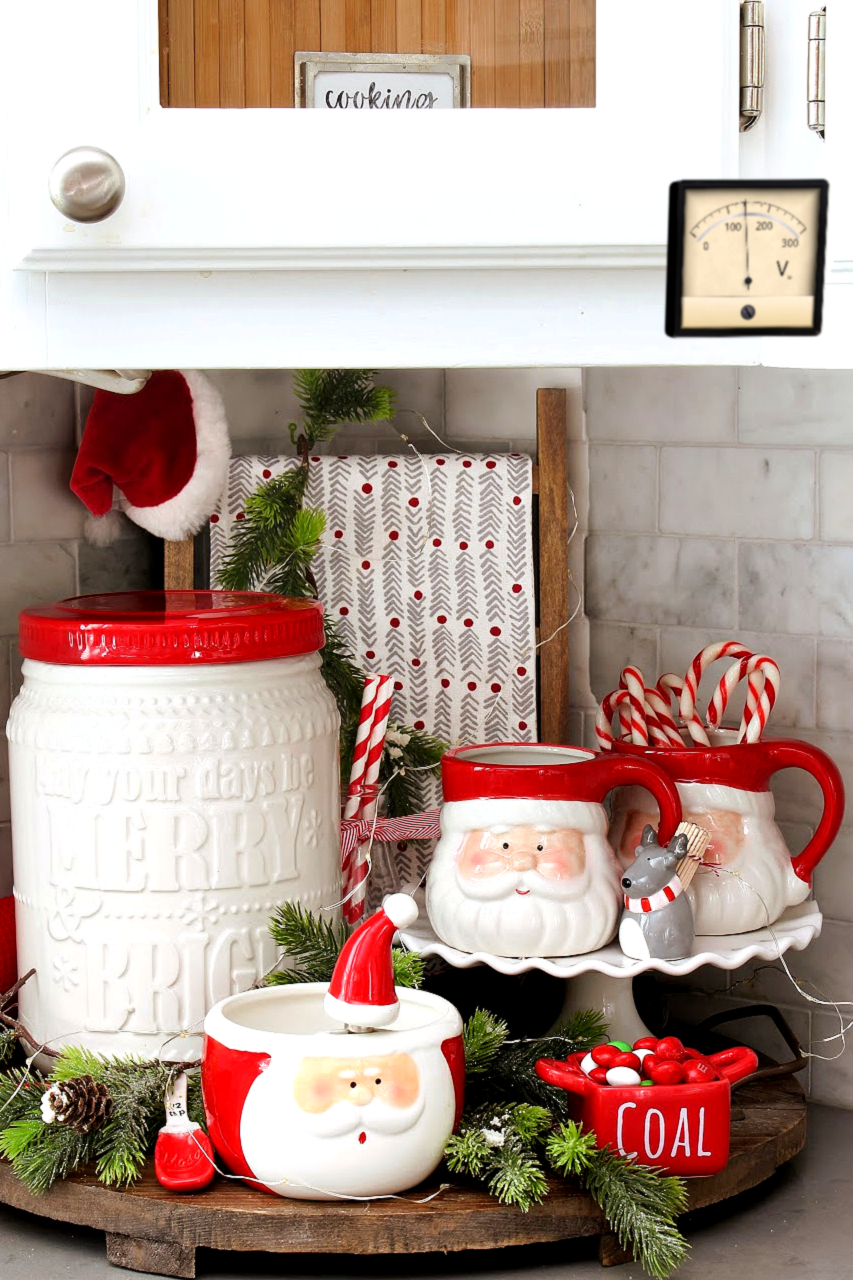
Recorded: 140 V
